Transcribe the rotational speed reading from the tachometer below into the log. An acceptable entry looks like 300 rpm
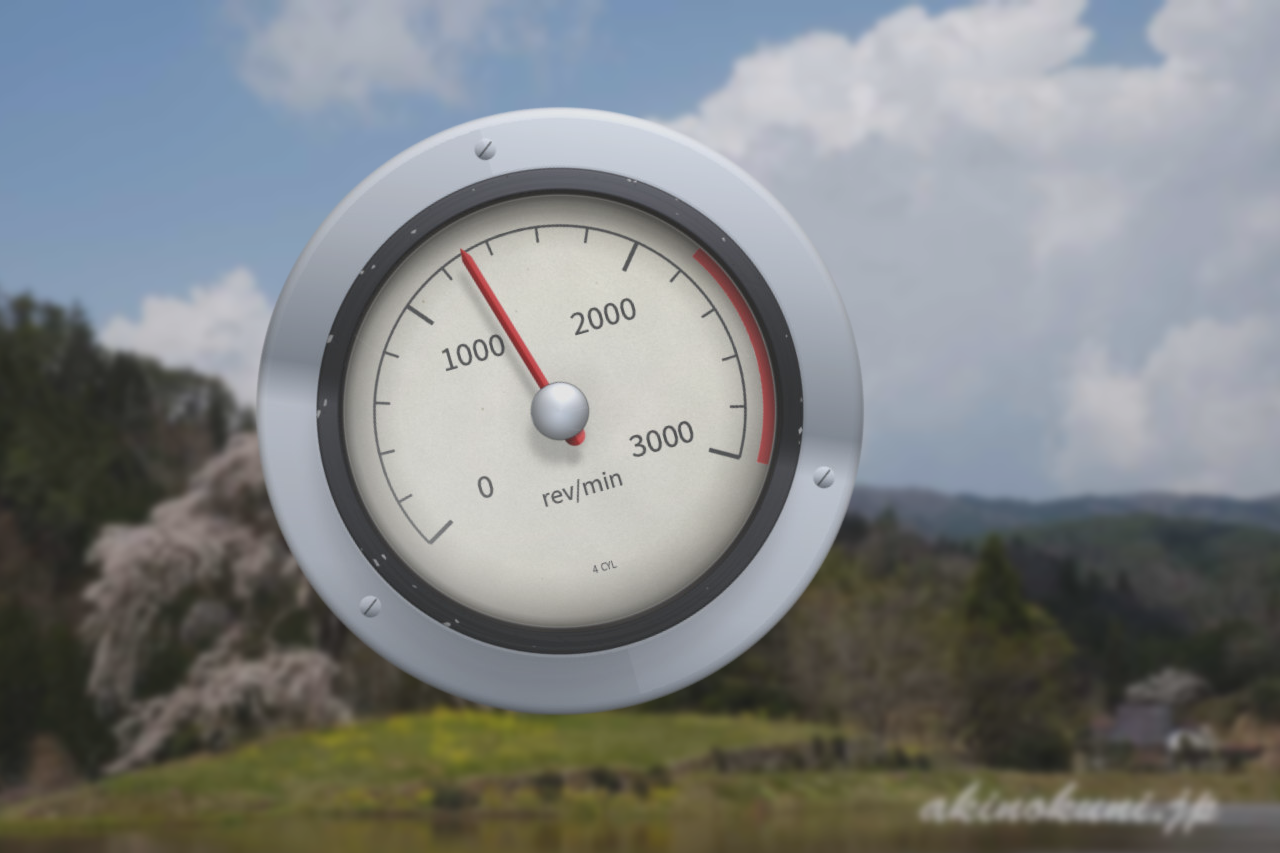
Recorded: 1300 rpm
